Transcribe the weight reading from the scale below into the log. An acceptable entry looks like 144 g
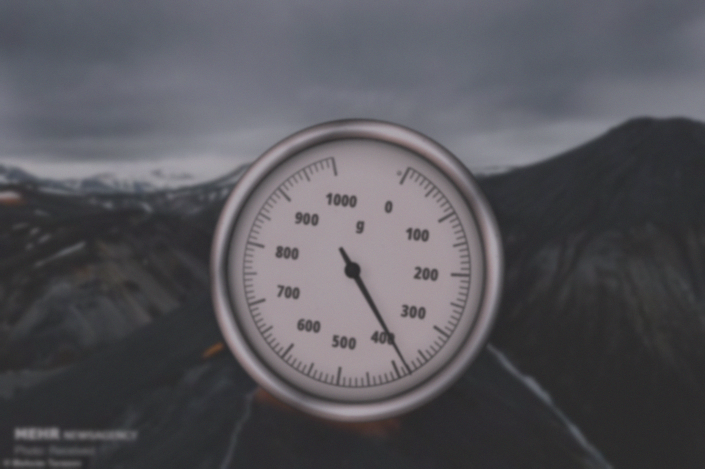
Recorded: 380 g
